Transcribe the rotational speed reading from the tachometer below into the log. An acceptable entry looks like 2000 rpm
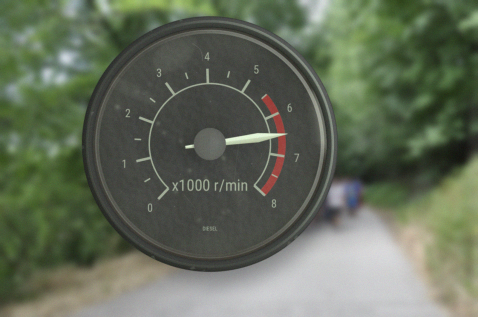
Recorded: 6500 rpm
